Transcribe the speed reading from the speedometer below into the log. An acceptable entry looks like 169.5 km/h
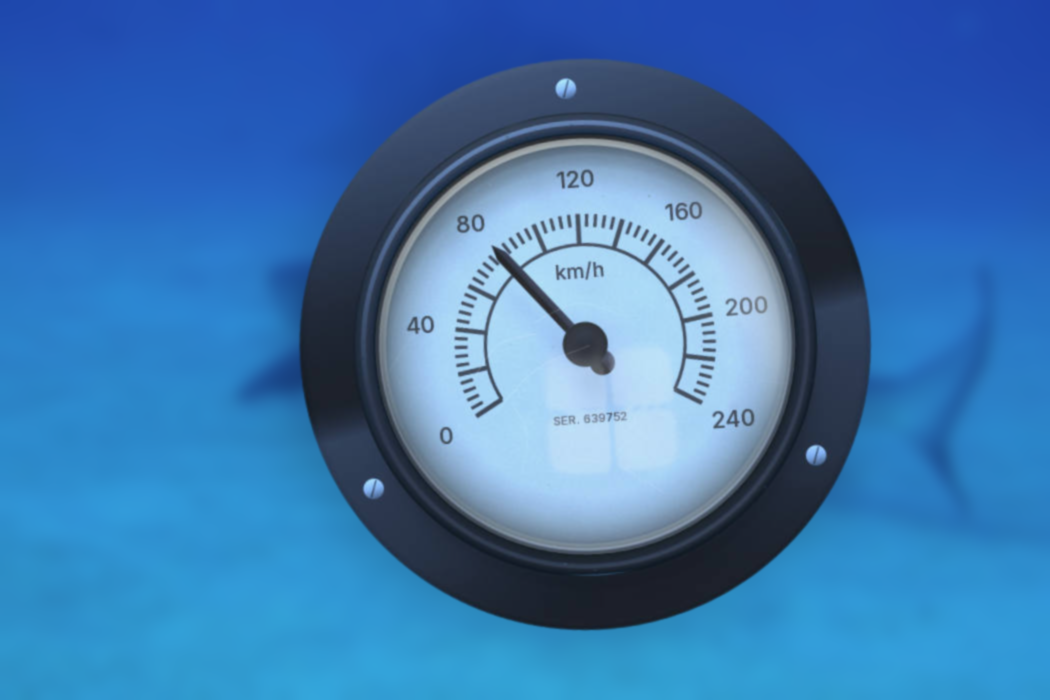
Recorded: 80 km/h
